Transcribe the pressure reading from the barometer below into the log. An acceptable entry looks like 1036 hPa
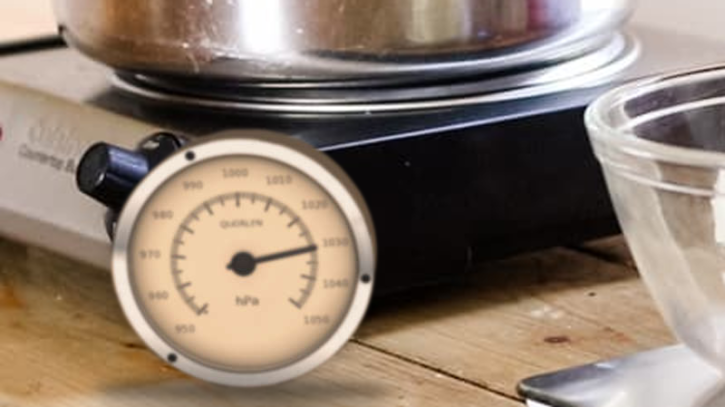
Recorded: 1030 hPa
